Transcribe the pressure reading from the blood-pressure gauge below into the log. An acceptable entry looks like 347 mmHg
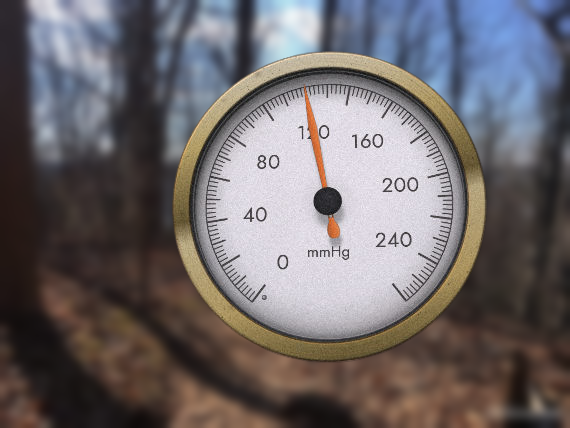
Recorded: 120 mmHg
